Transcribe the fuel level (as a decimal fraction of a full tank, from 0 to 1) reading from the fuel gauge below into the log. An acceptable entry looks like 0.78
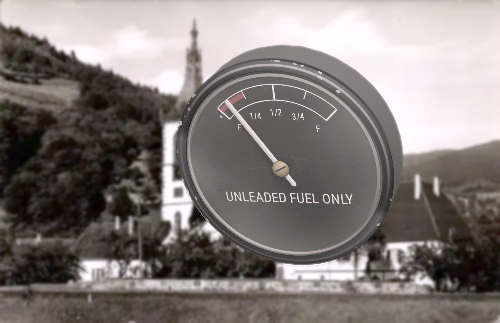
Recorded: 0.125
